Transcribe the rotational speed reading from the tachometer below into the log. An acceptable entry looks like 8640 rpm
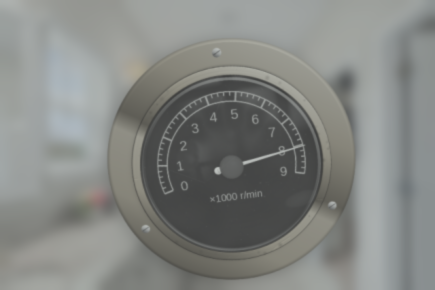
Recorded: 8000 rpm
